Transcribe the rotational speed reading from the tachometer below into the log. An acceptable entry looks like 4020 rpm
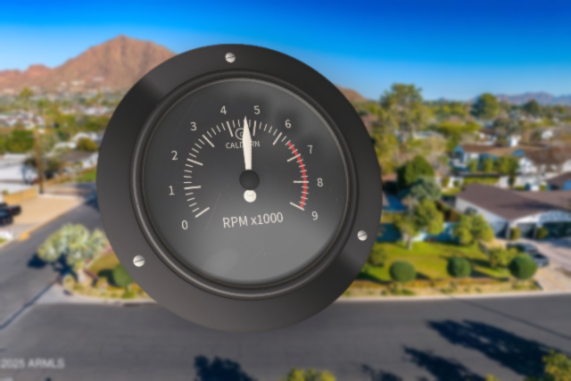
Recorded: 4600 rpm
